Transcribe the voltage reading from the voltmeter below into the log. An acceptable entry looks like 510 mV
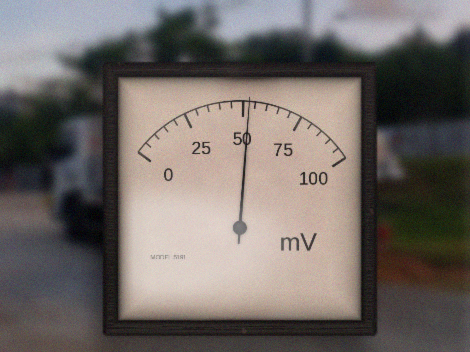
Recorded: 52.5 mV
